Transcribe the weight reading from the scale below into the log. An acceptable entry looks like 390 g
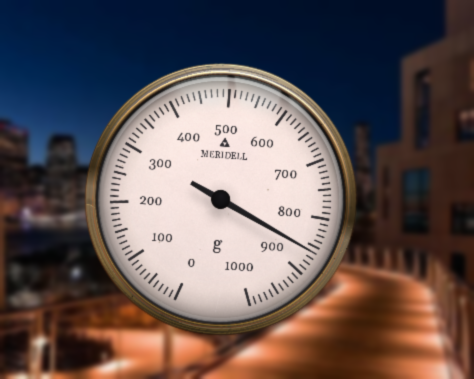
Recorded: 860 g
